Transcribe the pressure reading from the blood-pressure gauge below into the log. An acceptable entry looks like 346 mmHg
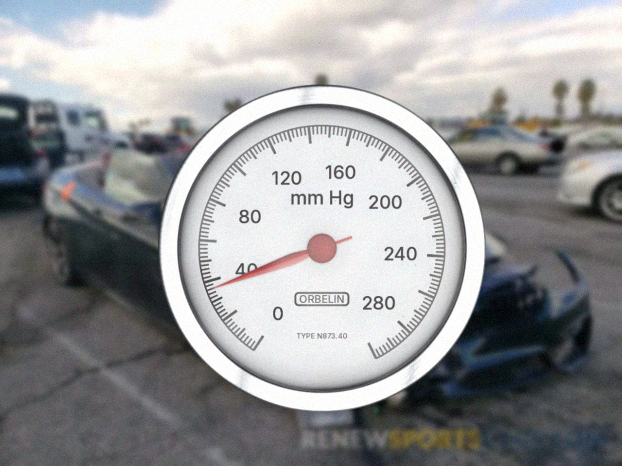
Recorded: 36 mmHg
